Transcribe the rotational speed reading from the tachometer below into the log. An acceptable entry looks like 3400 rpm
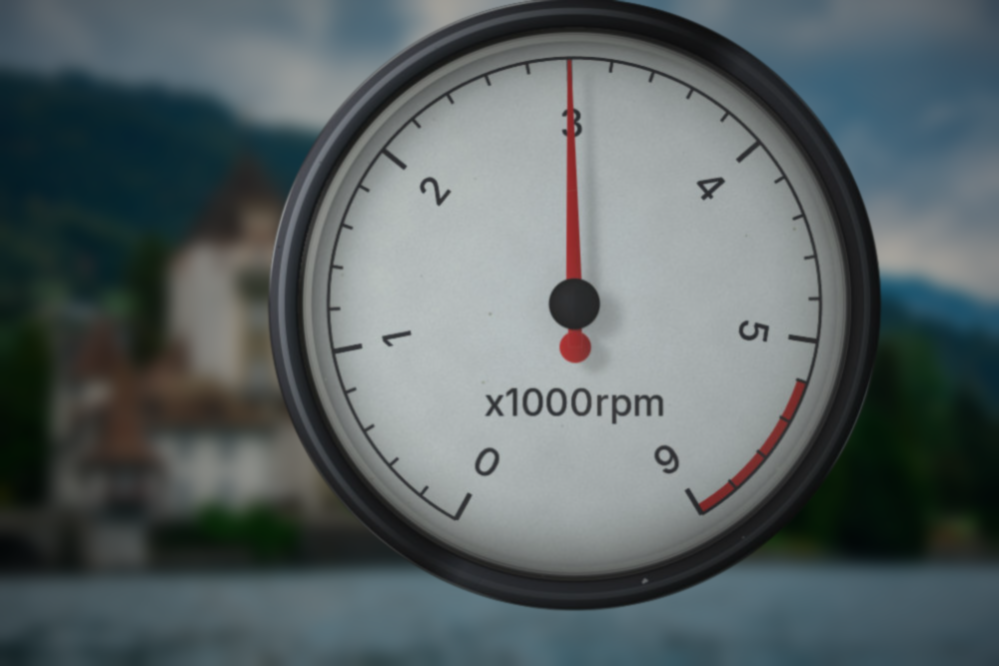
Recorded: 3000 rpm
